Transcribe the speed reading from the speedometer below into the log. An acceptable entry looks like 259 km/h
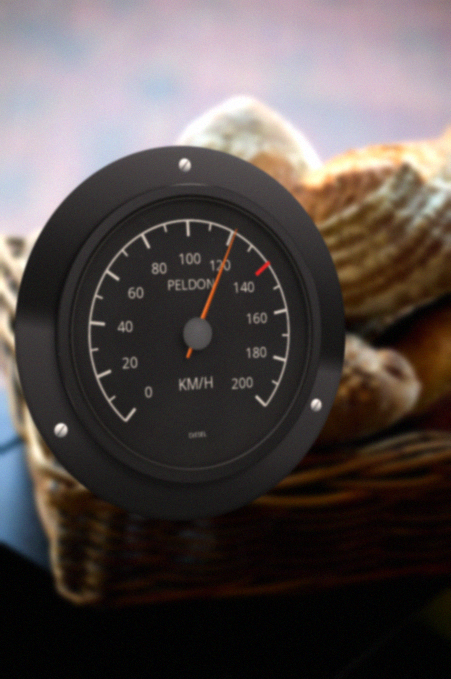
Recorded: 120 km/h
